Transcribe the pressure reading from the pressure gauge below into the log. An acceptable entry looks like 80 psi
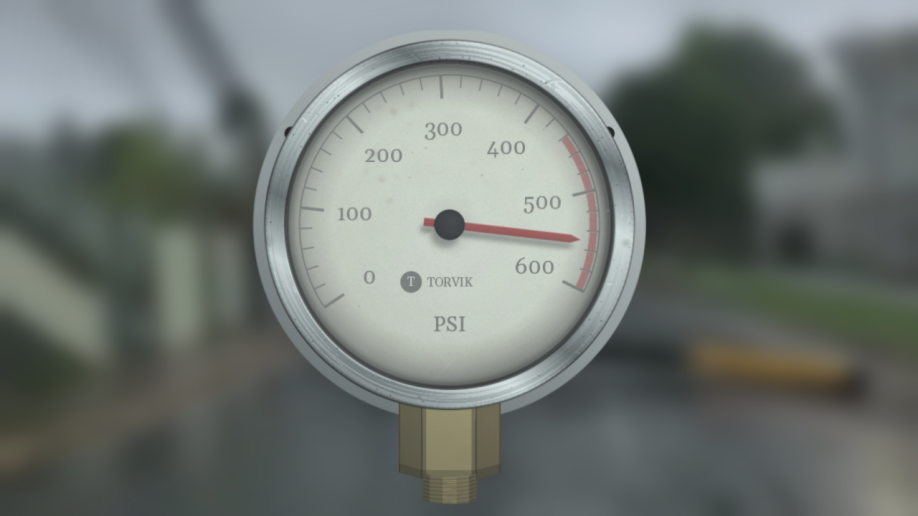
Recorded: 550 psi
